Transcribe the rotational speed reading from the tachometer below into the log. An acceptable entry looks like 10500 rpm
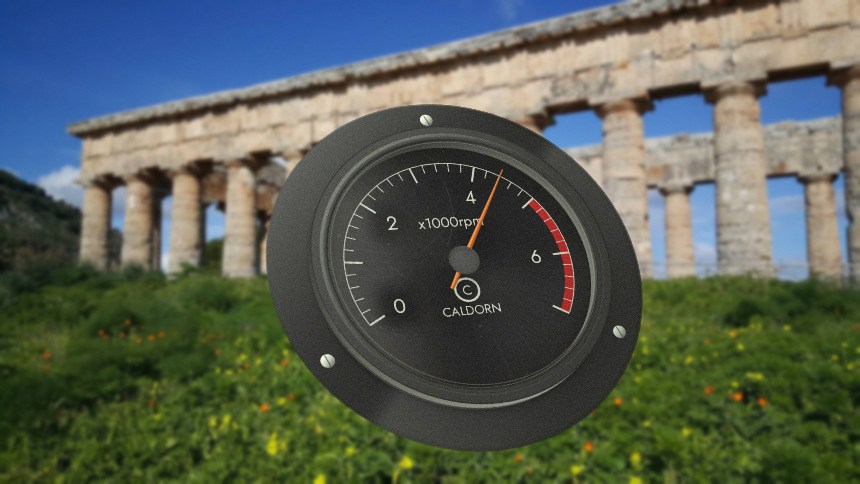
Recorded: 4400 rpm
